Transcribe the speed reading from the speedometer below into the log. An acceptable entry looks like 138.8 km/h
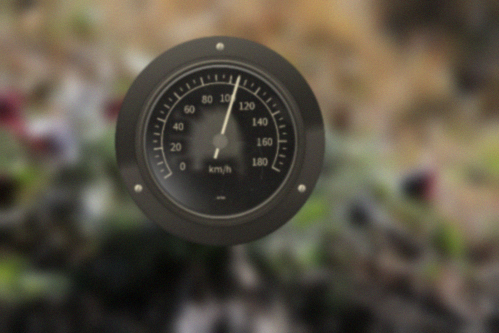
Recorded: 105 km/h
